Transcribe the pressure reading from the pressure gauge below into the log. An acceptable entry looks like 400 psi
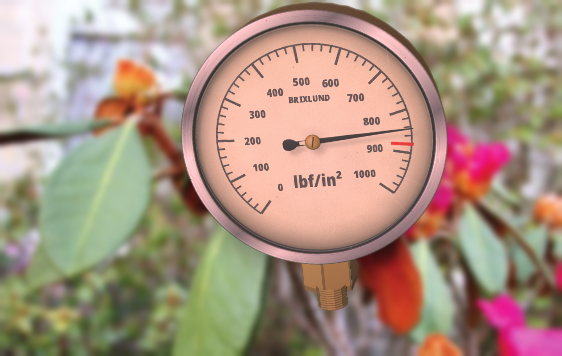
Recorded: 840 psi
